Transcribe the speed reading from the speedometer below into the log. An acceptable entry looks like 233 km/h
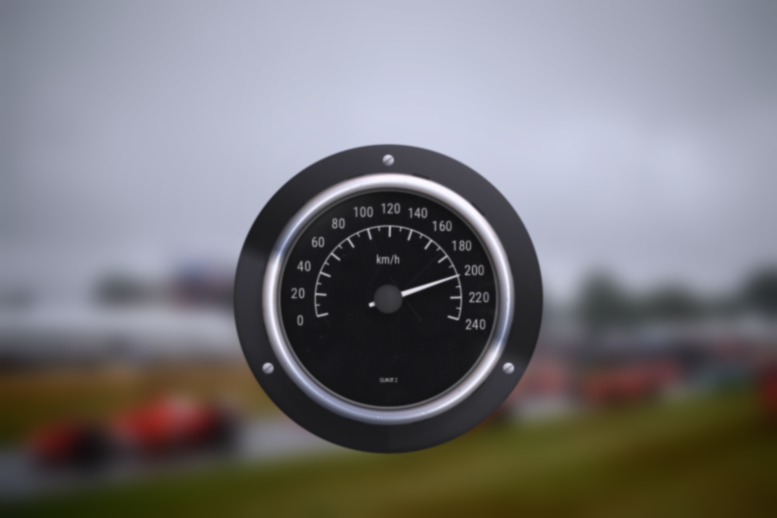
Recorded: 200 km/h
